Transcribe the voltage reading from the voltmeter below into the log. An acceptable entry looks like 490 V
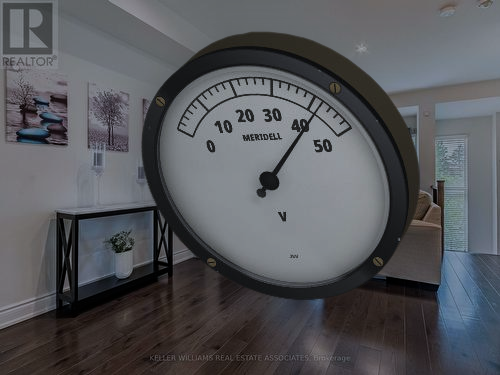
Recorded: 42 V
